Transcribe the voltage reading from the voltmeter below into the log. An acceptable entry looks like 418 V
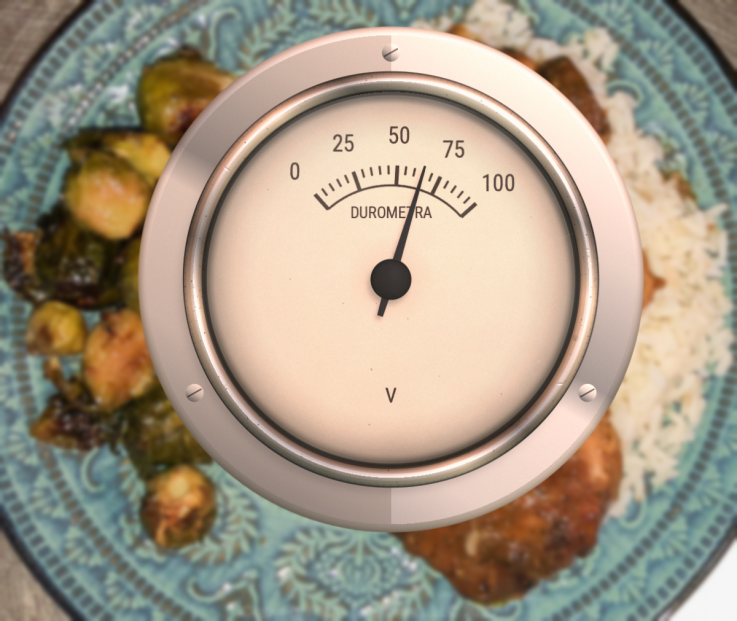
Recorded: 65 V
